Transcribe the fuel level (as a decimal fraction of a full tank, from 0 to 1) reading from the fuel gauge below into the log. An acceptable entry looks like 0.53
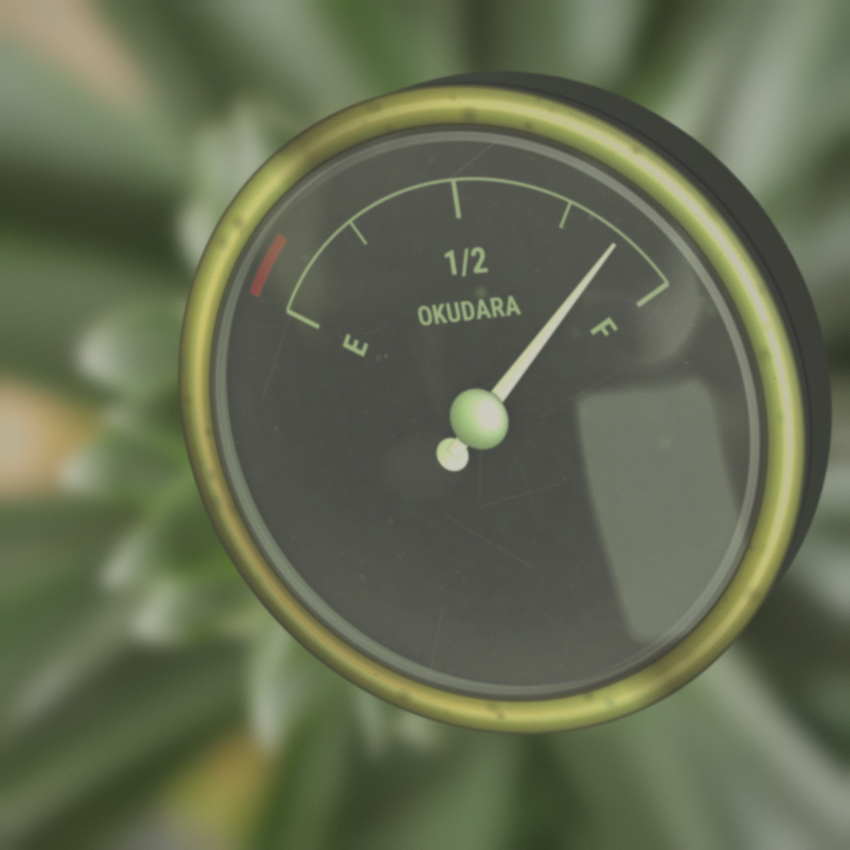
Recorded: 0.875
